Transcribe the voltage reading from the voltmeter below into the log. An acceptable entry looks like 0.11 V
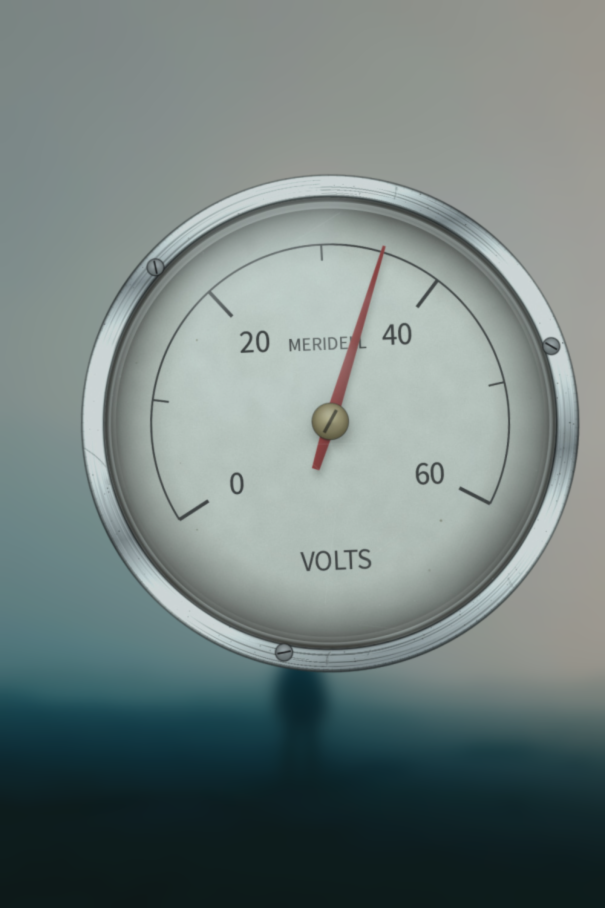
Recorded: 35 V
